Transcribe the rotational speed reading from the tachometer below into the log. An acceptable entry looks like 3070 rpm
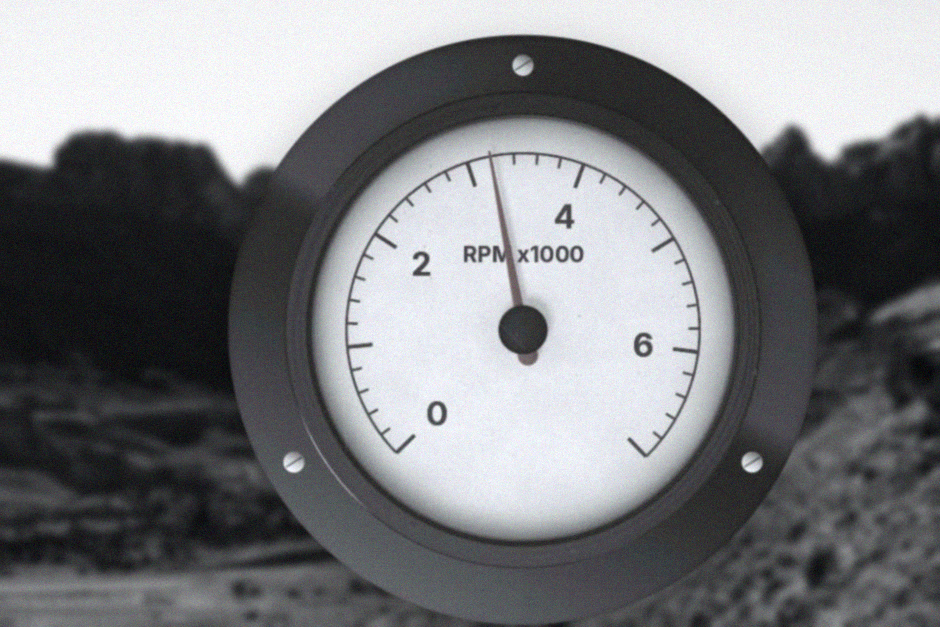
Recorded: 3200 rpm
